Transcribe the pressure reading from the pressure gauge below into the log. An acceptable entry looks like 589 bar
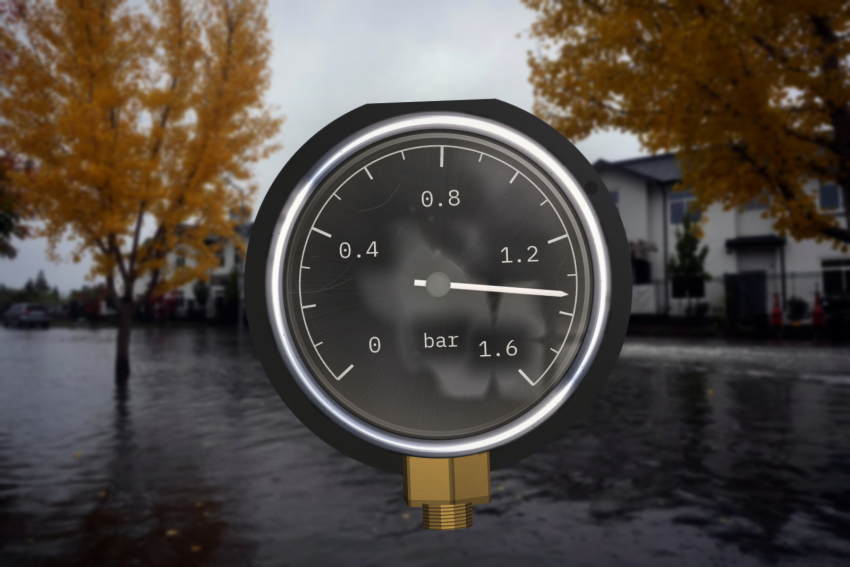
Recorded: 1.35 bar
